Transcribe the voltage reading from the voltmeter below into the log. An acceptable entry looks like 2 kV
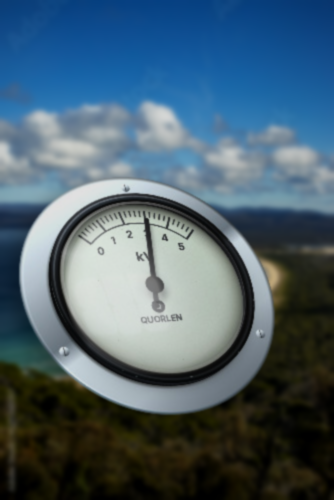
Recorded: 3 kV
